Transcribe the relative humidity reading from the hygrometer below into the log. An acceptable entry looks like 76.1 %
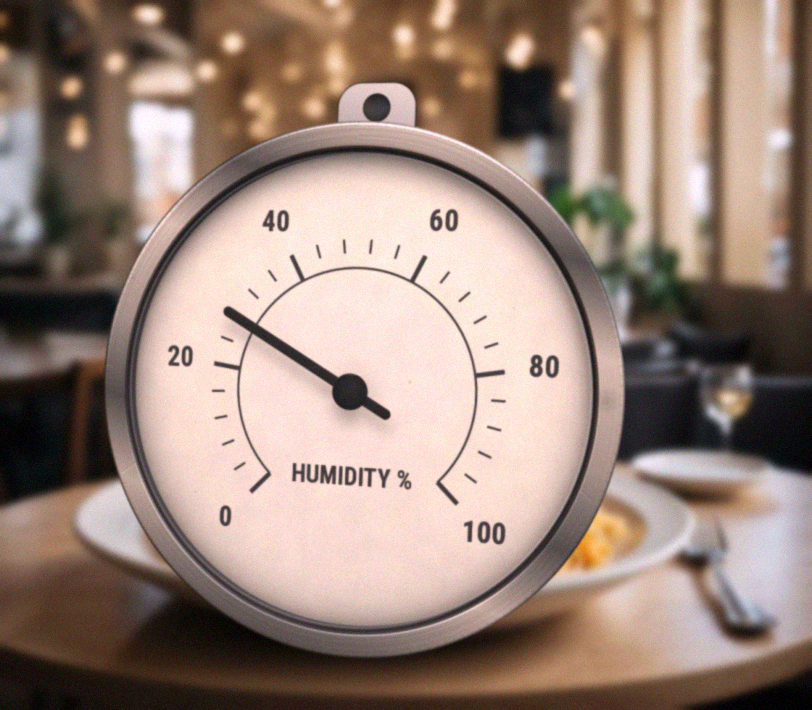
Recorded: 28 %
